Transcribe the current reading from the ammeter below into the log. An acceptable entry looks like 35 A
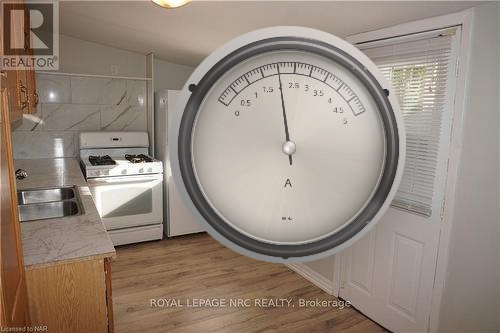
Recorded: 2 A
